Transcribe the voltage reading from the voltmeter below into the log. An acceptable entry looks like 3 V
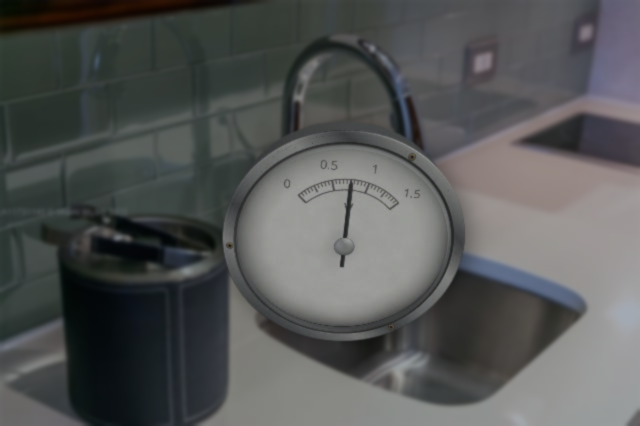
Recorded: 0.75 V
